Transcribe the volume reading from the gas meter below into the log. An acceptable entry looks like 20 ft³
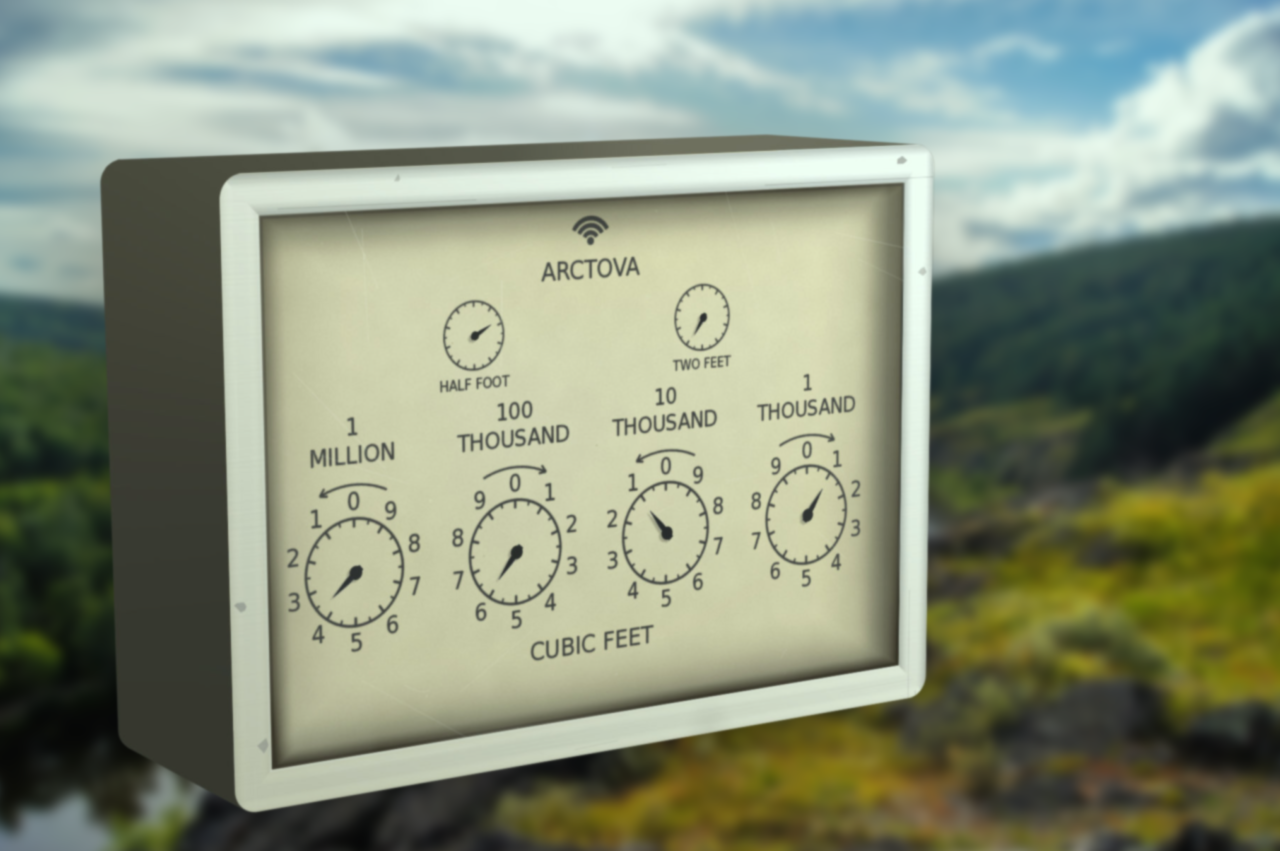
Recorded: 361100 ft³
